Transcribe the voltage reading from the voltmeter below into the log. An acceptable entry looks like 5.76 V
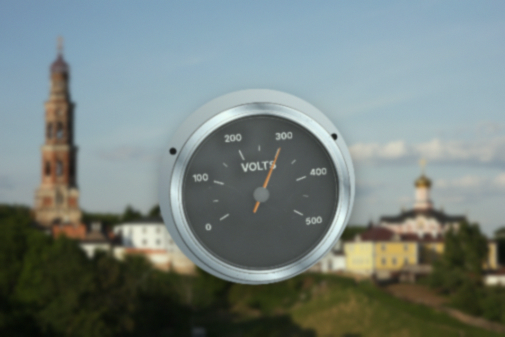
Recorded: 300 V
